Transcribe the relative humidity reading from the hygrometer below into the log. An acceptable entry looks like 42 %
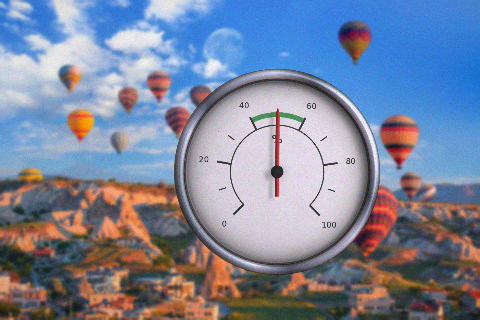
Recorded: 50 %
